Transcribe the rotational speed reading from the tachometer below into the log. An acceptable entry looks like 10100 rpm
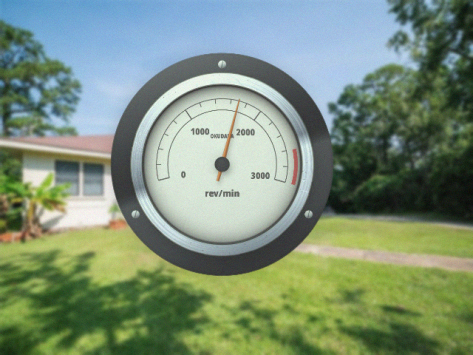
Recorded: 1700 rpm
